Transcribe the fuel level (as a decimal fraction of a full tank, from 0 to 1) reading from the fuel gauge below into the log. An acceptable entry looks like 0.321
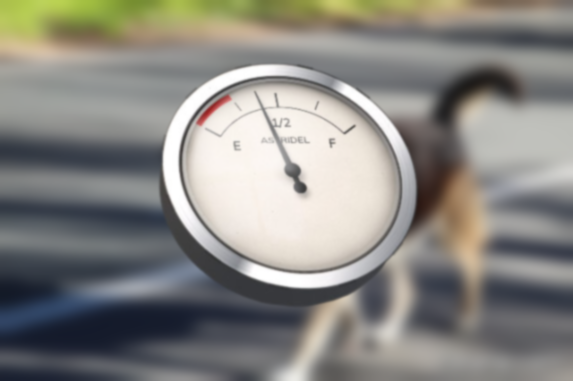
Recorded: 0.375
